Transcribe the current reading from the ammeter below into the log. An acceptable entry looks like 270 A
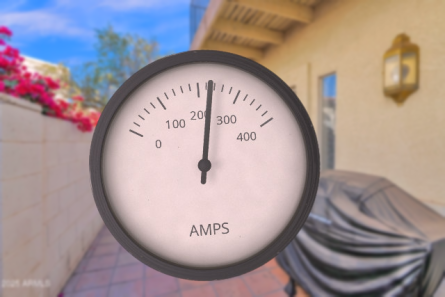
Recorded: 230 A
